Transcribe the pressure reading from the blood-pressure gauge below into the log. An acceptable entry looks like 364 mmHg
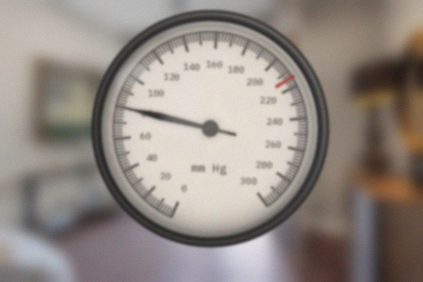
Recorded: 80 mmHg
